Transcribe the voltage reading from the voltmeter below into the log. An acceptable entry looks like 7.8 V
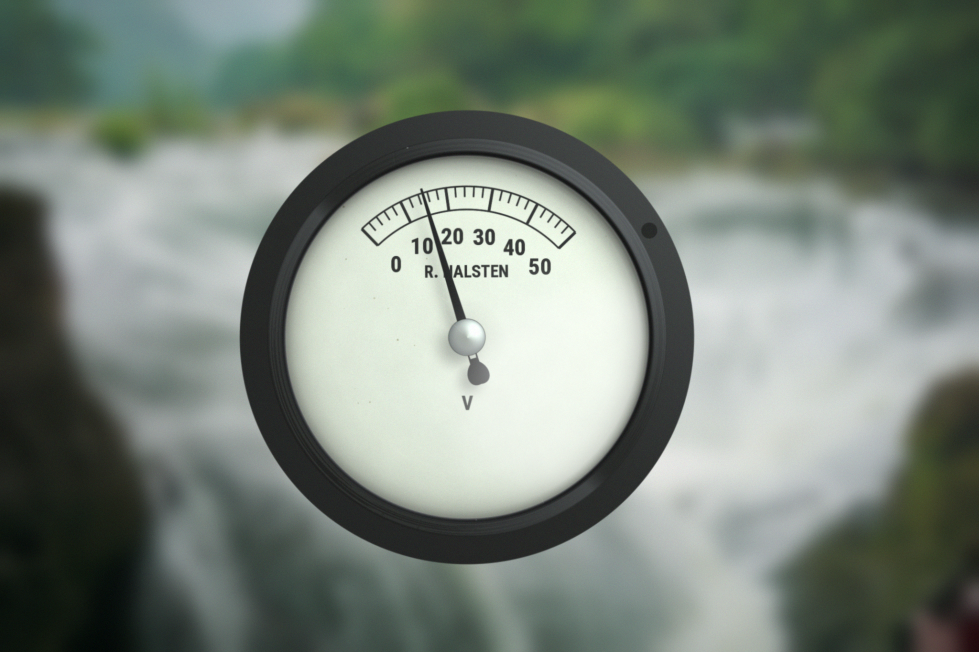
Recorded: 15 V
